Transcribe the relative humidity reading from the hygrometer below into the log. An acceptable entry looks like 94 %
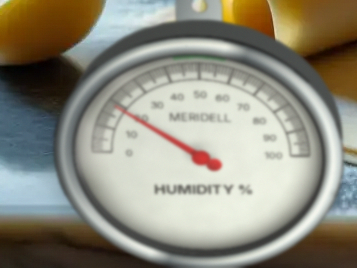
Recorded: 20 %
